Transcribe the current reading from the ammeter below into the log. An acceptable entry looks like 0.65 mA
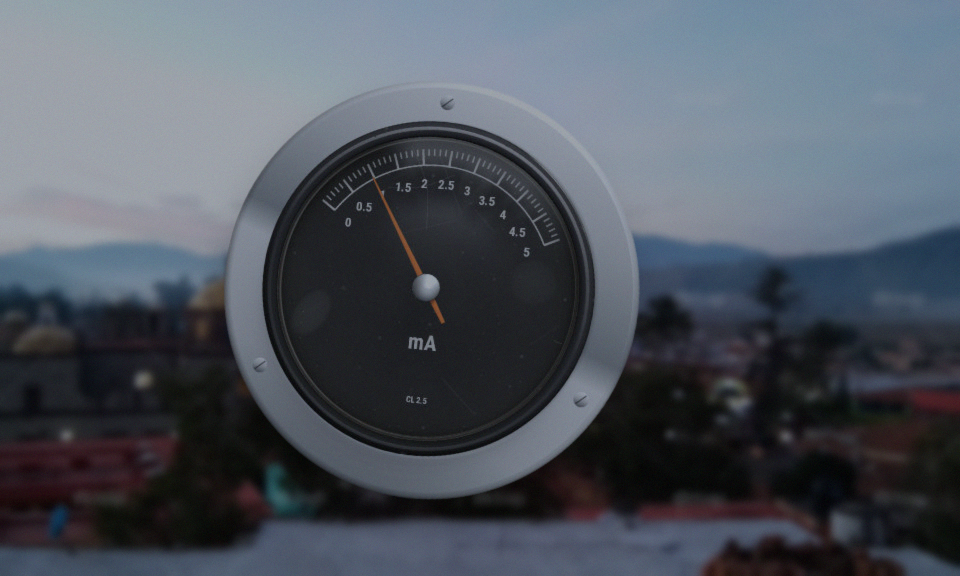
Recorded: 1 mA
